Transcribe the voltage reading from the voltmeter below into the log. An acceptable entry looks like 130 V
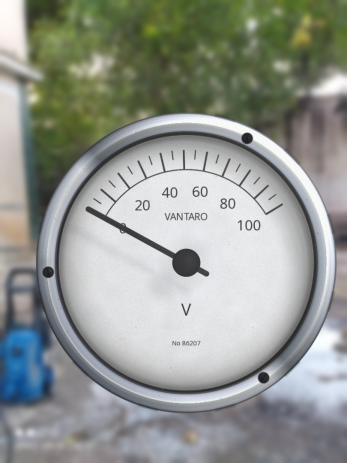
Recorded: 0 V
